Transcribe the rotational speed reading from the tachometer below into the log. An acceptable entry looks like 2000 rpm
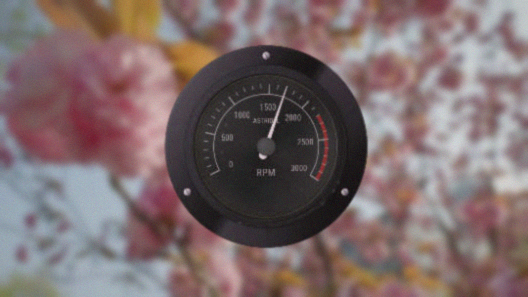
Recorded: 1700 rpm
